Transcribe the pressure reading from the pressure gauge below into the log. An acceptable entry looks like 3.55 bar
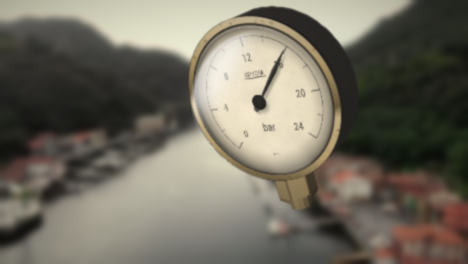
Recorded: 16 bar
